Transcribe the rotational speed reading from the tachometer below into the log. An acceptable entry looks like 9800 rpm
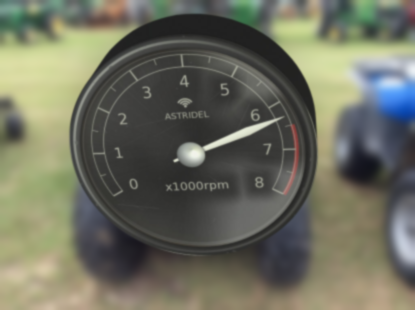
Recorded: 6250 rpm
